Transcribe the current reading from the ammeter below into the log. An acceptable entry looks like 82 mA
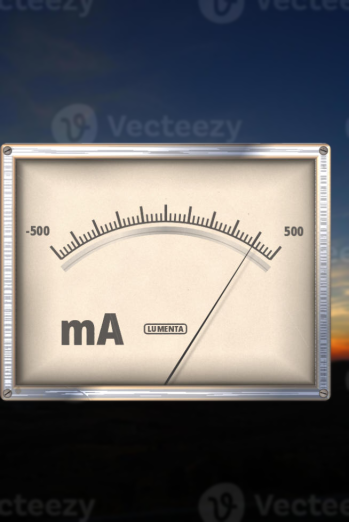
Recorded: 400 mA
